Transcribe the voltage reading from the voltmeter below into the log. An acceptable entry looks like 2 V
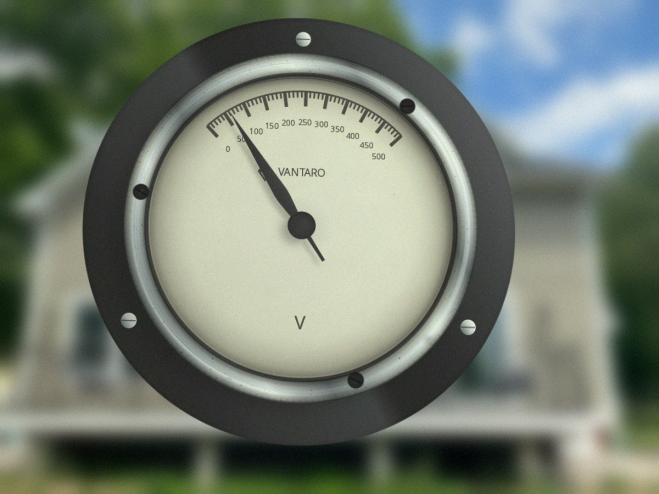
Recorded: 60 V
